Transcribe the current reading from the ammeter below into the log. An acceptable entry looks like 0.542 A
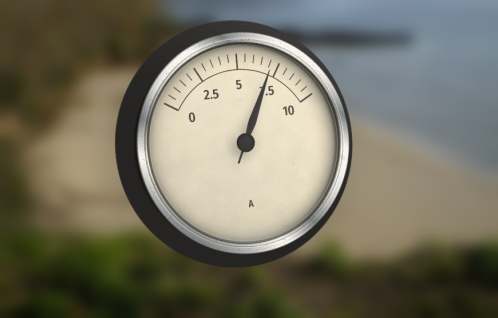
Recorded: 7 A
